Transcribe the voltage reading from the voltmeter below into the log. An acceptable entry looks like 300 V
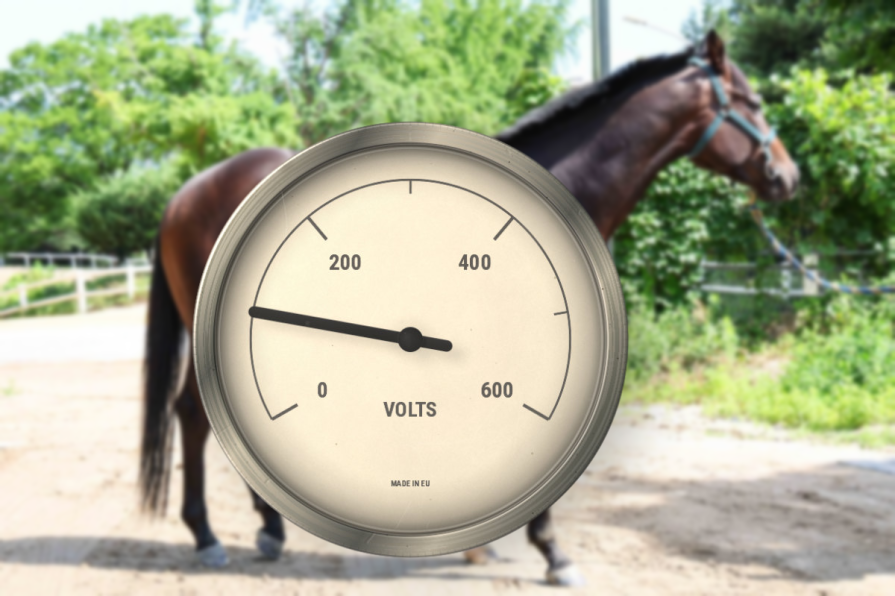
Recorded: 100 V
